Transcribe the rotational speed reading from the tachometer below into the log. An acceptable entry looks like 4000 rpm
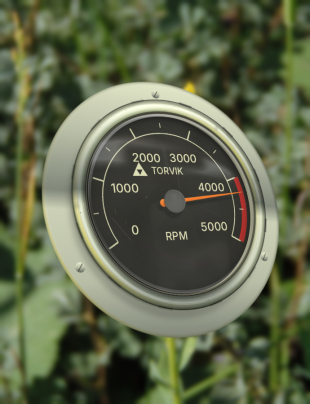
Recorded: 4250 rpm
